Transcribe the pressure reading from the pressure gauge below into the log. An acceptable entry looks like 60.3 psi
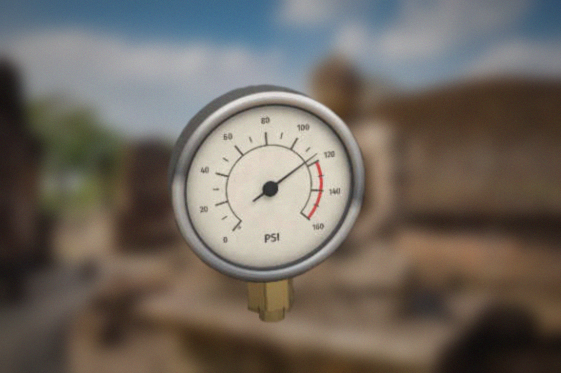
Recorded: 115 psi
